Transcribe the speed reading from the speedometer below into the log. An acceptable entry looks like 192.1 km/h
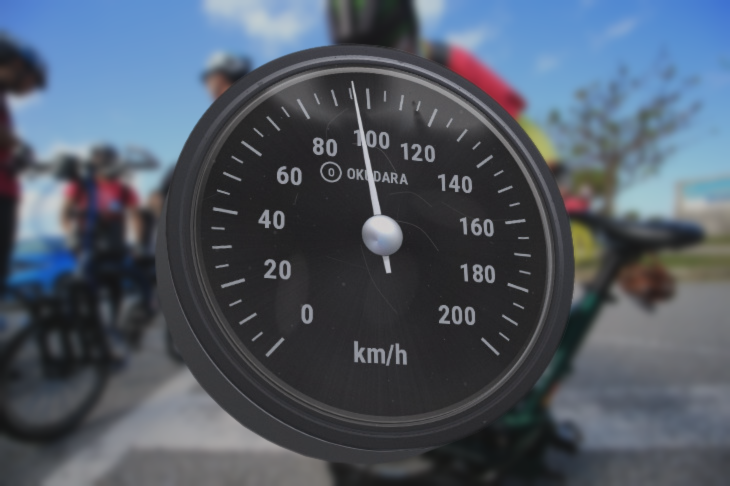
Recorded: 95 km/h
